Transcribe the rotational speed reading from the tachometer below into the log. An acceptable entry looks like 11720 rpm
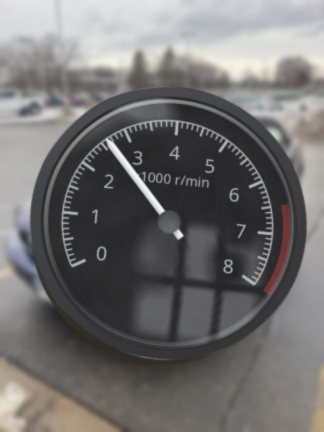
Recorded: 2600 rpm
